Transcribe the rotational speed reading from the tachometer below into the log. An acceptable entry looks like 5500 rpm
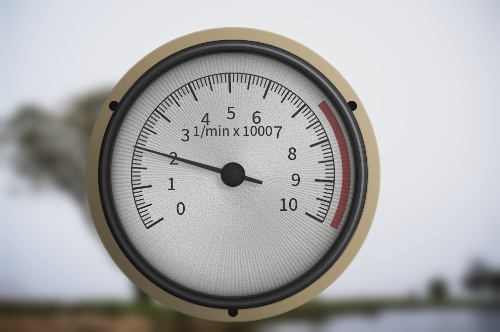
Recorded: 2000 rpm
